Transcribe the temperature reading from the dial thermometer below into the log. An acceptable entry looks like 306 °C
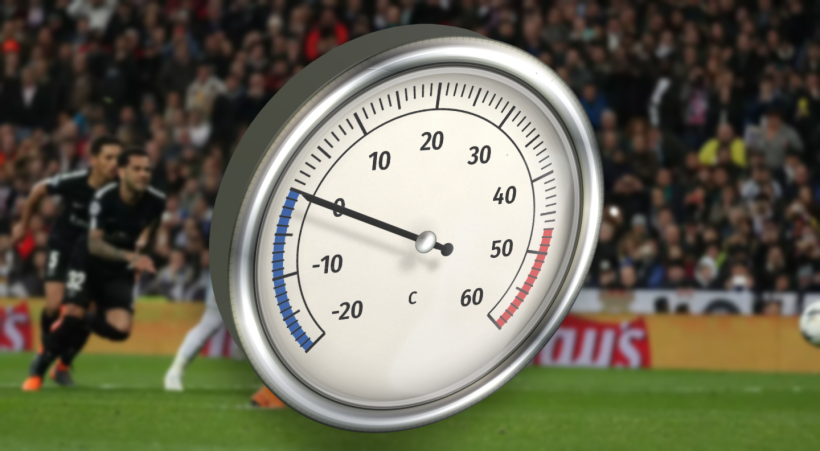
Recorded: 0 °C
